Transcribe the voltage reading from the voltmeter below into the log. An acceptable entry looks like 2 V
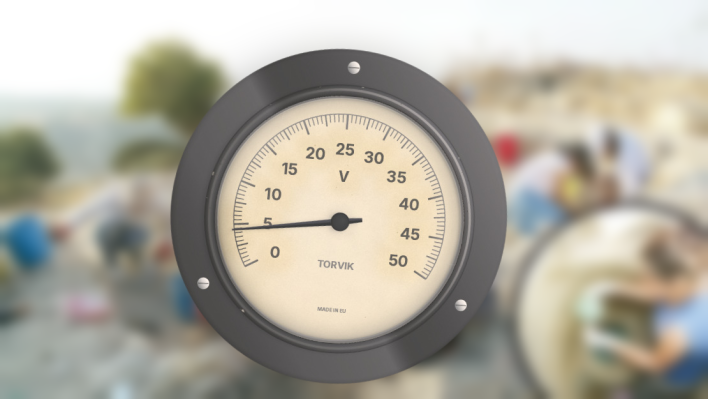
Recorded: 4.5 V
